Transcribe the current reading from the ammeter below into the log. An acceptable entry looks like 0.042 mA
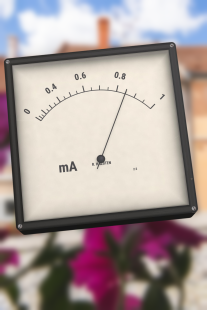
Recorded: 0.85 mA
